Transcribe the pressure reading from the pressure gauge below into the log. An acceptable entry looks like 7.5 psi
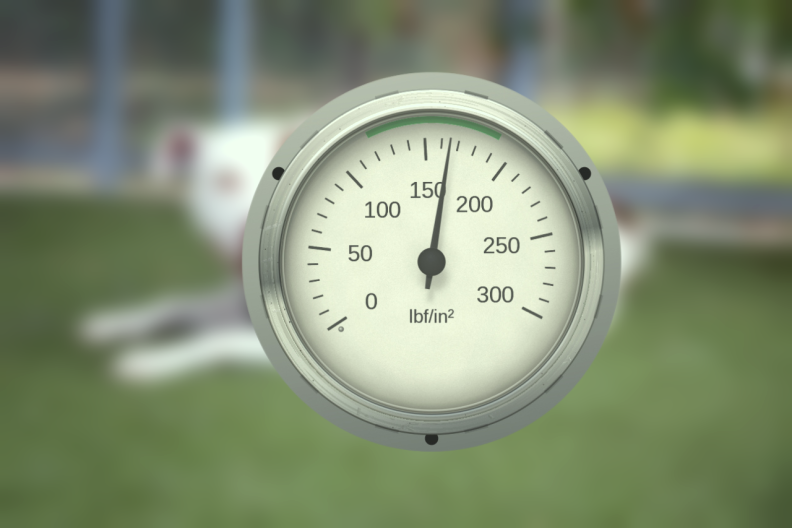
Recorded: 165 psi
